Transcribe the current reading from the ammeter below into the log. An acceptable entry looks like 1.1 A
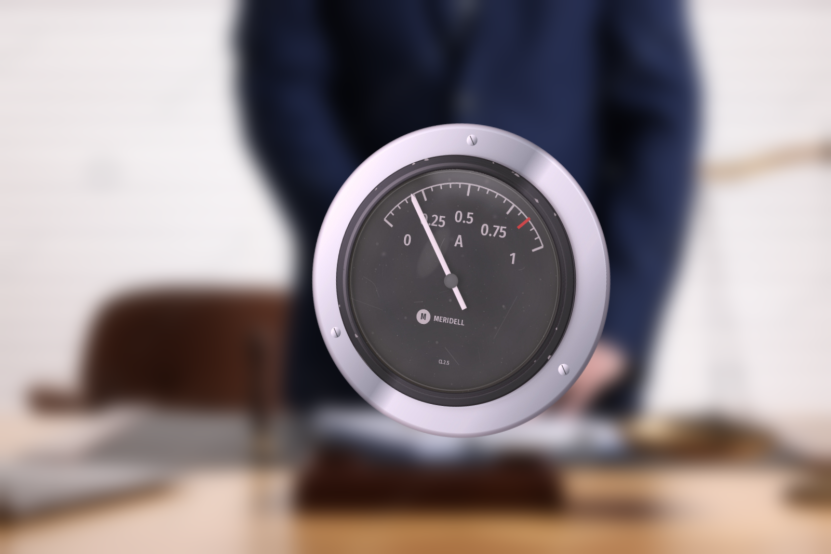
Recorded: 0.2 A
